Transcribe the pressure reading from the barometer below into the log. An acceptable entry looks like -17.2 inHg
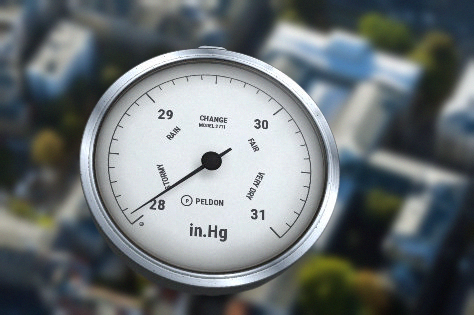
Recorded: 28.05 inHg
